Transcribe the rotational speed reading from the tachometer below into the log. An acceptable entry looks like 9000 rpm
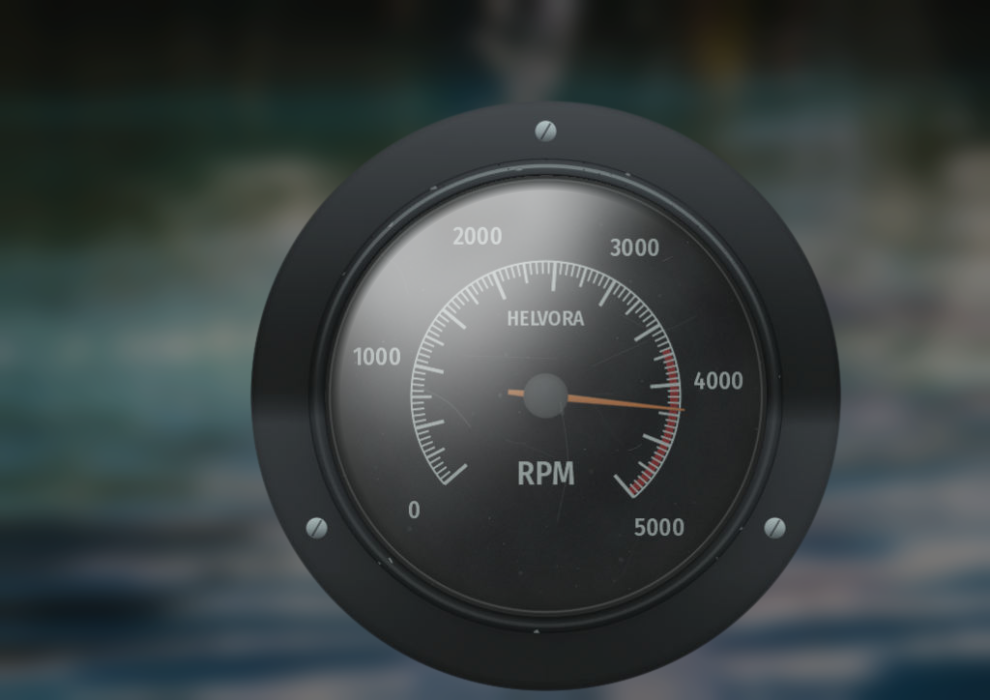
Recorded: 4200 rpm
